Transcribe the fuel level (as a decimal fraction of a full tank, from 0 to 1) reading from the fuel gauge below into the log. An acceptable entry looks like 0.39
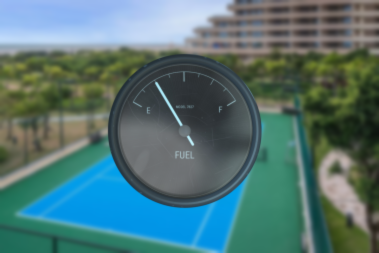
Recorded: 0.25
